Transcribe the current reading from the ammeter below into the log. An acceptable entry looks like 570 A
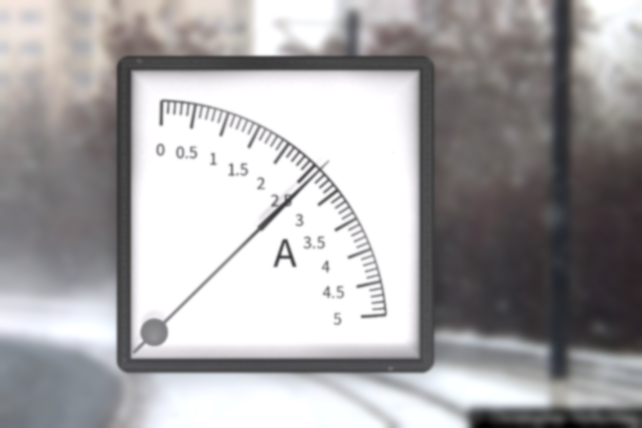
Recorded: 2.6 A
